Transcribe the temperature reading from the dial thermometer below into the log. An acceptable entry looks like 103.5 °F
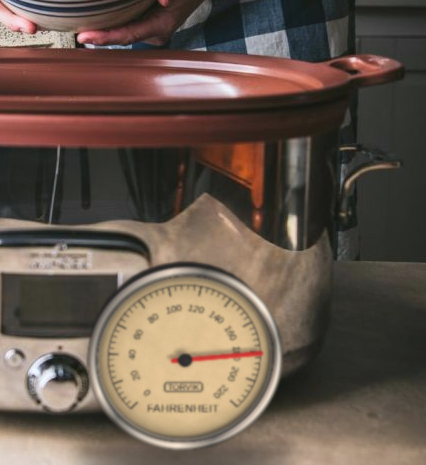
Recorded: 180 °F
